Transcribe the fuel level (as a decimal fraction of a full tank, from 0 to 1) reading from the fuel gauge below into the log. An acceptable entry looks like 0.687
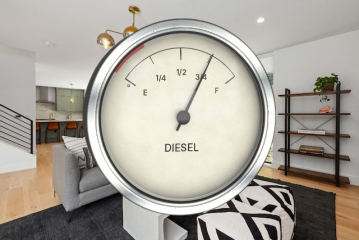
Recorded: 0.75
